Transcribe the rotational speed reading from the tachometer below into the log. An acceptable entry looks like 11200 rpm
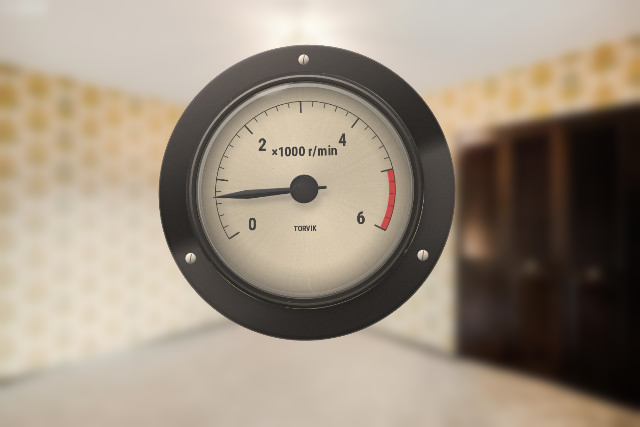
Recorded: 700 rpm
